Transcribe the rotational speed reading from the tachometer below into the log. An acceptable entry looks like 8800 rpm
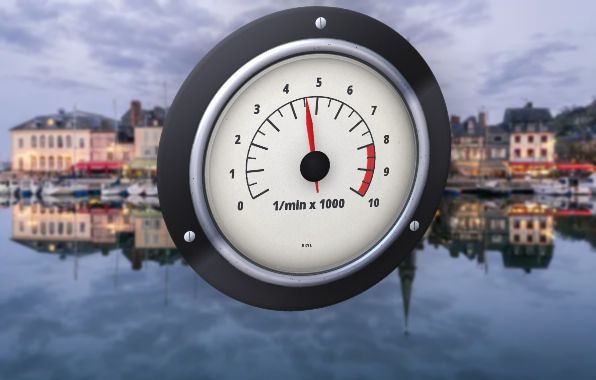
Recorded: 4500 rpm
